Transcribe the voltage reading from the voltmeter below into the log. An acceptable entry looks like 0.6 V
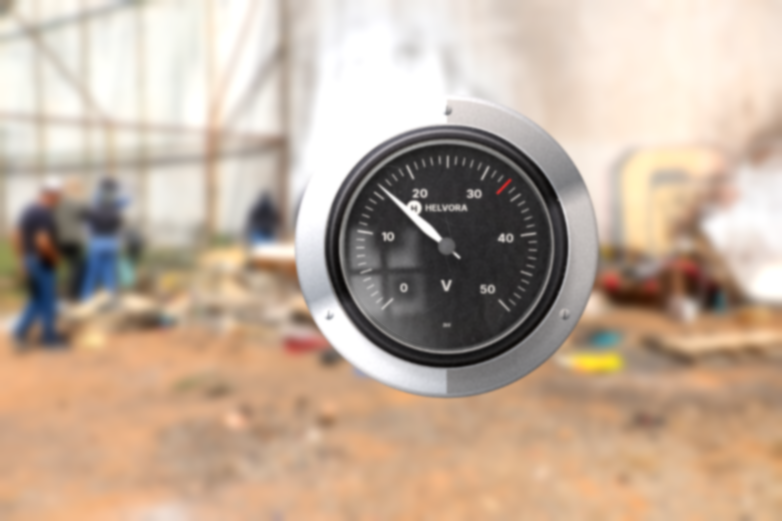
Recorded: 16 V
